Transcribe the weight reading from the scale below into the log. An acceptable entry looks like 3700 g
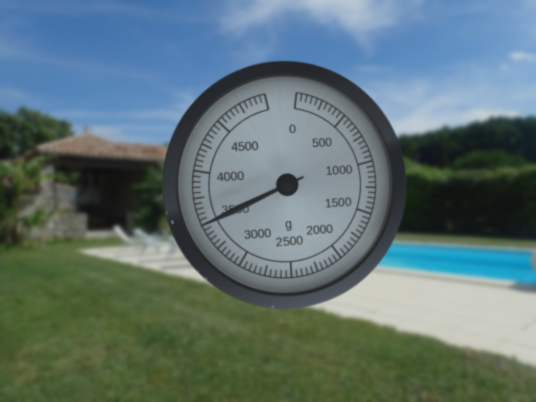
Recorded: 3500 g
